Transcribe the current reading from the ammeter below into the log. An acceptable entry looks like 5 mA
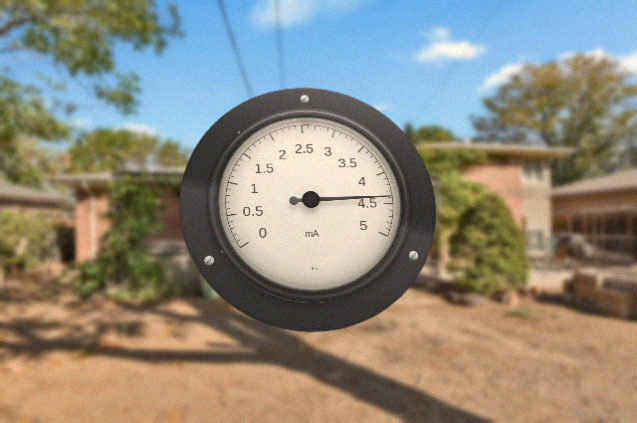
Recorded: 4.4 mA
